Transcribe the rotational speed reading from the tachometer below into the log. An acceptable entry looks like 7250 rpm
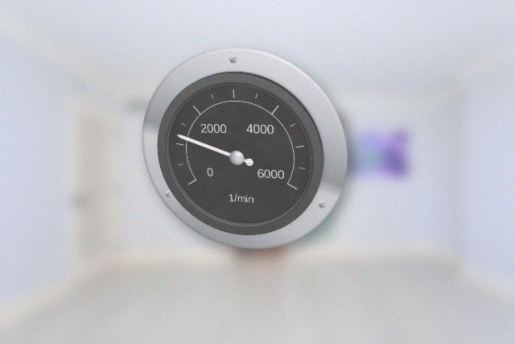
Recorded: 1250 rpm
